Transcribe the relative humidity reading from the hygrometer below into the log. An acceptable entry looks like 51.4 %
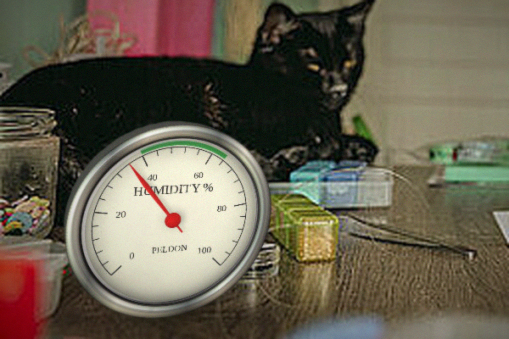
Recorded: 36 %
